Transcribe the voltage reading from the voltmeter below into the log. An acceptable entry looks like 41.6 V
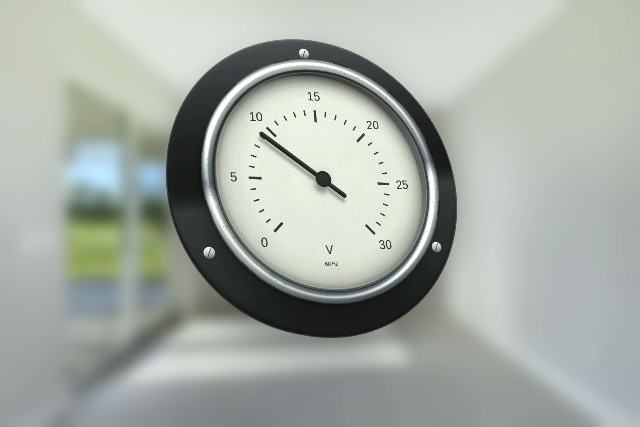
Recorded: 9 V
